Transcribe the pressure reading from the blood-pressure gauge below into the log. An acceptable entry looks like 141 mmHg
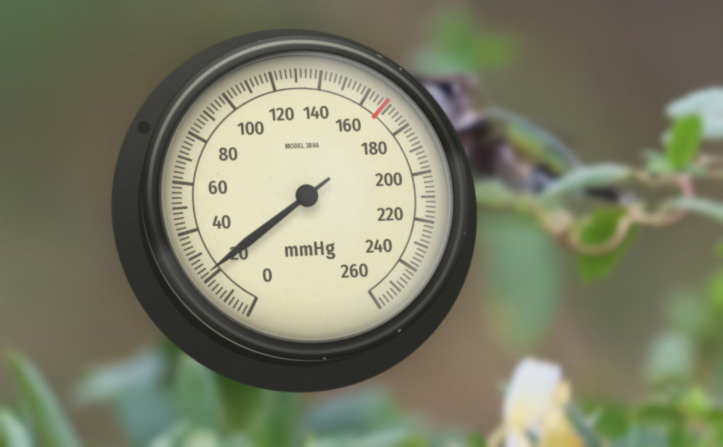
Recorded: 22 mmHg
